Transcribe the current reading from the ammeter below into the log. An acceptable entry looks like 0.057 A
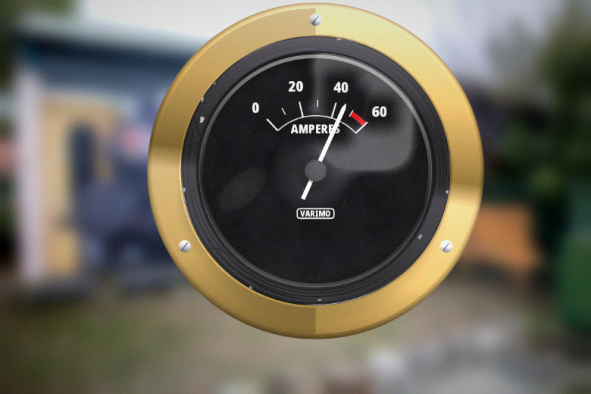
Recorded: 45 A
